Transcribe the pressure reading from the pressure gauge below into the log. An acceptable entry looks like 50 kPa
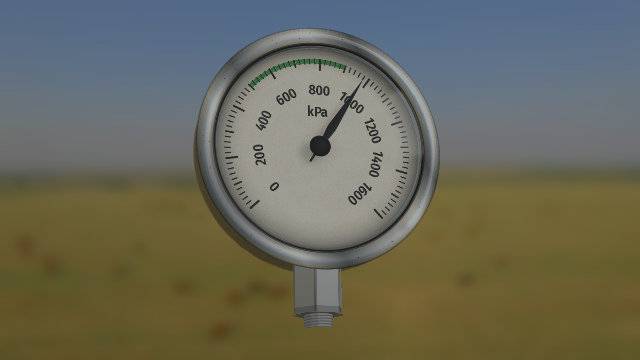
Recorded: 980 kPa
